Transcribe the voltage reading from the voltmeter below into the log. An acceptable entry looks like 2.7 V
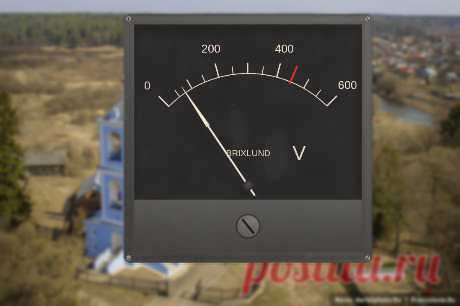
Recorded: 75 V
